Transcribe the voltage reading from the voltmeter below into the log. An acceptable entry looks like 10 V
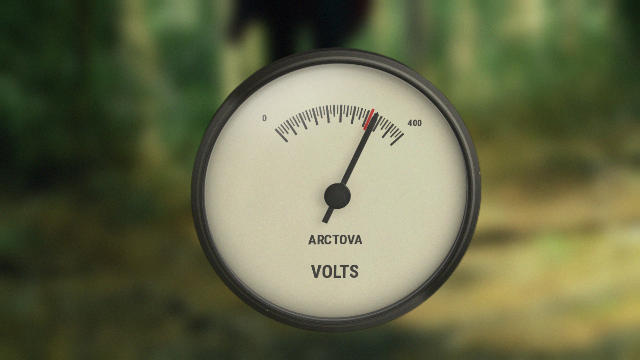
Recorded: 300 V
